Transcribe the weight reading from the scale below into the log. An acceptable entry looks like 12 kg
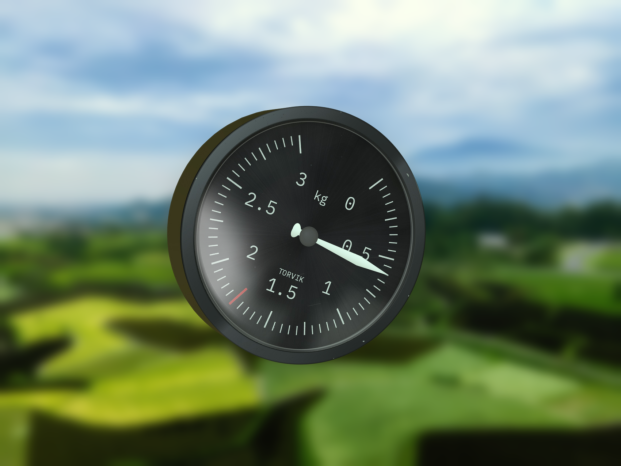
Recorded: 0.6 kg
